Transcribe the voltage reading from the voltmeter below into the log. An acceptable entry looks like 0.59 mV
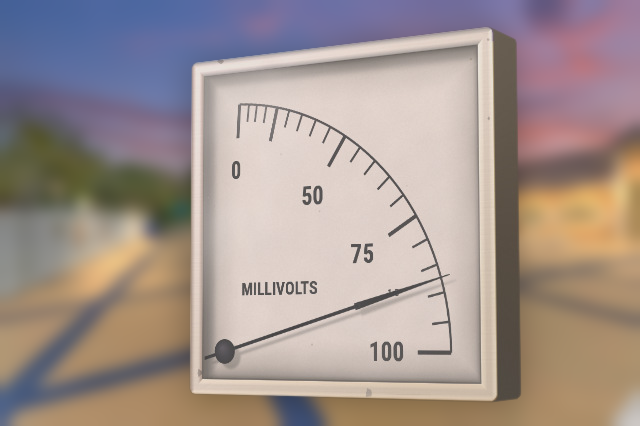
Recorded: 87.5 mV
